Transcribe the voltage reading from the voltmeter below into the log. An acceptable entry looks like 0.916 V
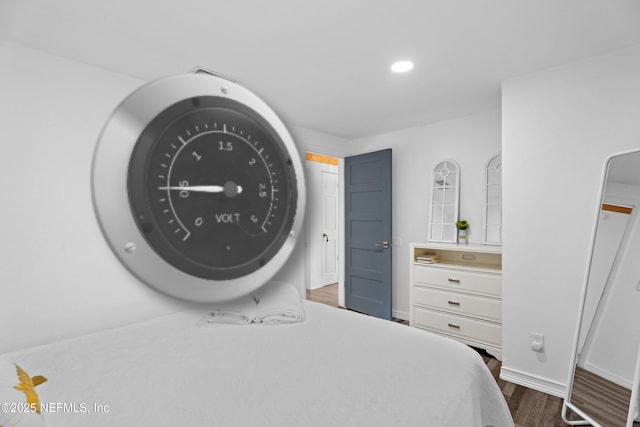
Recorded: 0.5 V
